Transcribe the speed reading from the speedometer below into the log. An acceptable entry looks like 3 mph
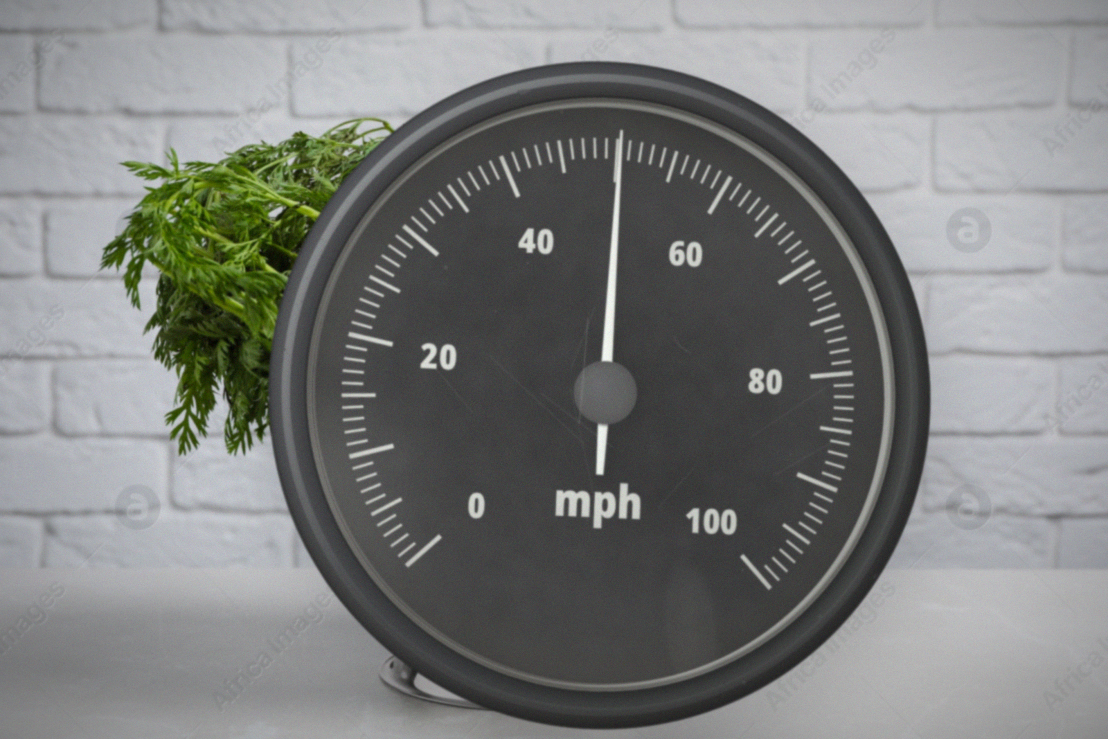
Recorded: 50 mph
